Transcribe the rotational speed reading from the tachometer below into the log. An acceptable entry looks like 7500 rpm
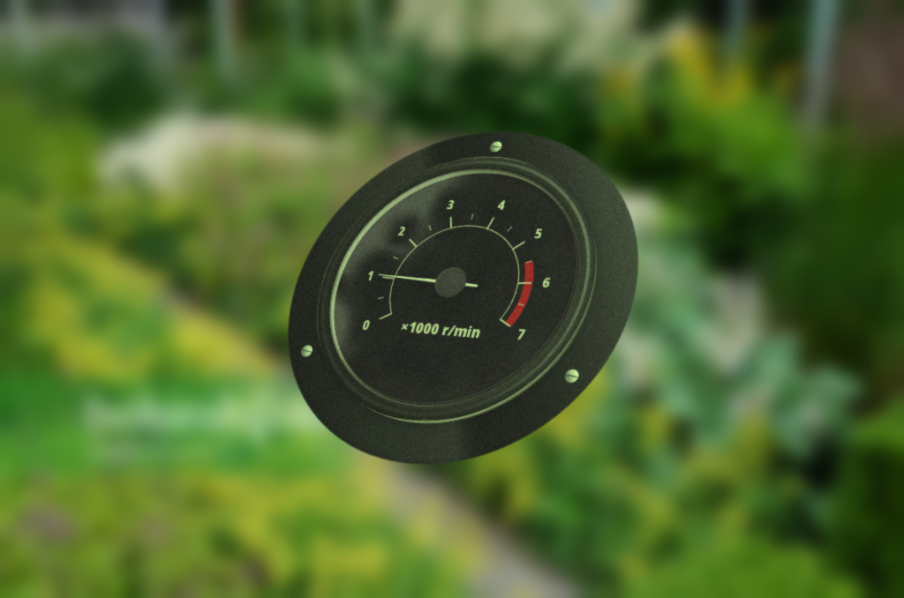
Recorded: 1000 rpm
